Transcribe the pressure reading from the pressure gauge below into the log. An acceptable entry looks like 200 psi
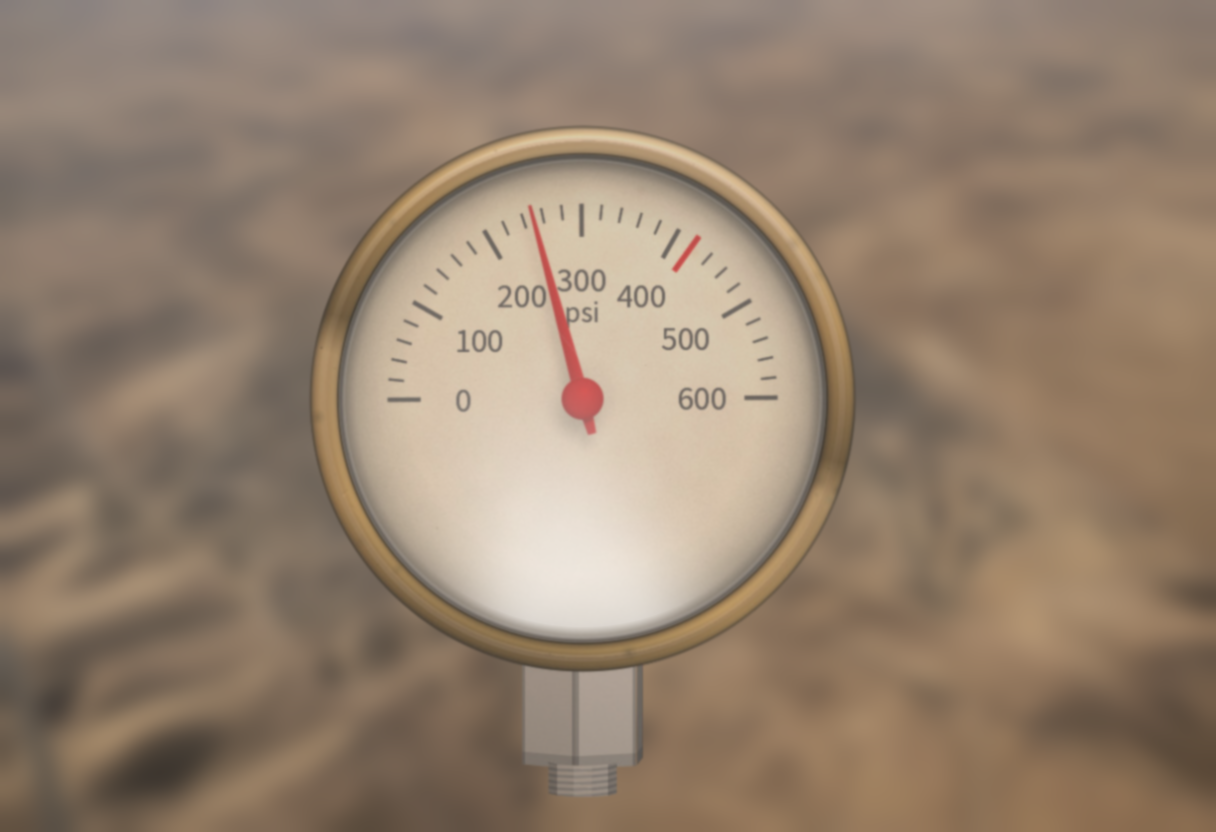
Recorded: 250 psi
